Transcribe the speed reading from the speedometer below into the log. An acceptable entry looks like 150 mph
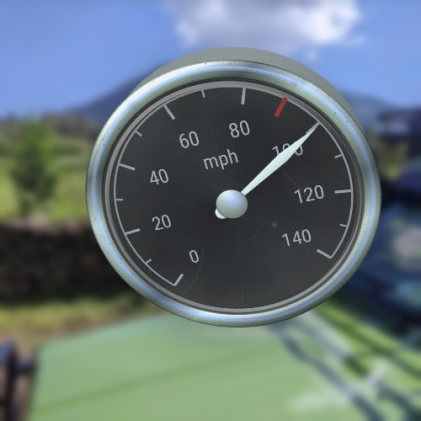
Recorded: 100 mph
